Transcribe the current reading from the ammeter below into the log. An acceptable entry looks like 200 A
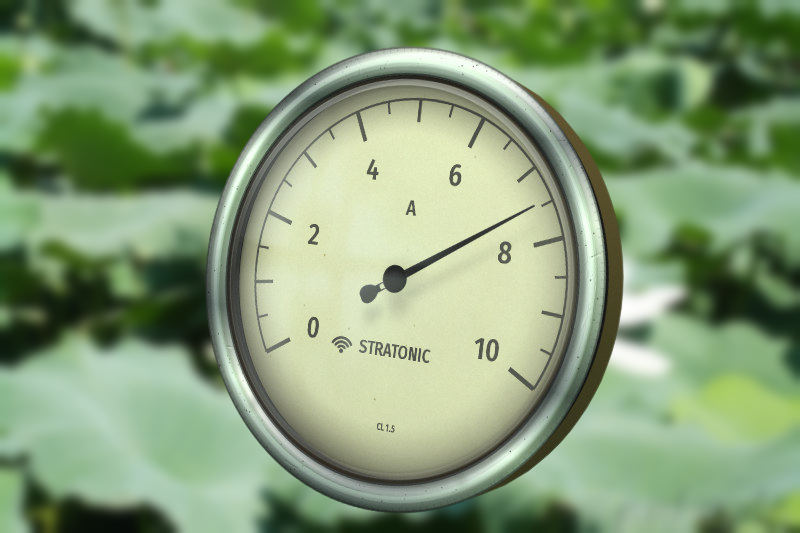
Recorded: 7.5 A
